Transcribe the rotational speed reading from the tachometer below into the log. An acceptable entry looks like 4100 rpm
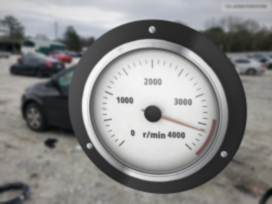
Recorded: 3600 rpm
